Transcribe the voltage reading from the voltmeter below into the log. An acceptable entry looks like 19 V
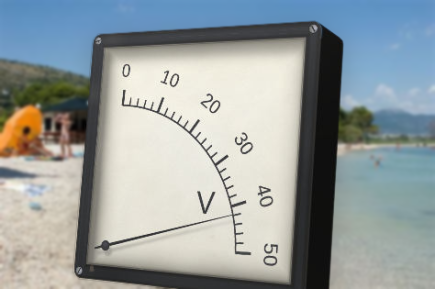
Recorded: 42 V
